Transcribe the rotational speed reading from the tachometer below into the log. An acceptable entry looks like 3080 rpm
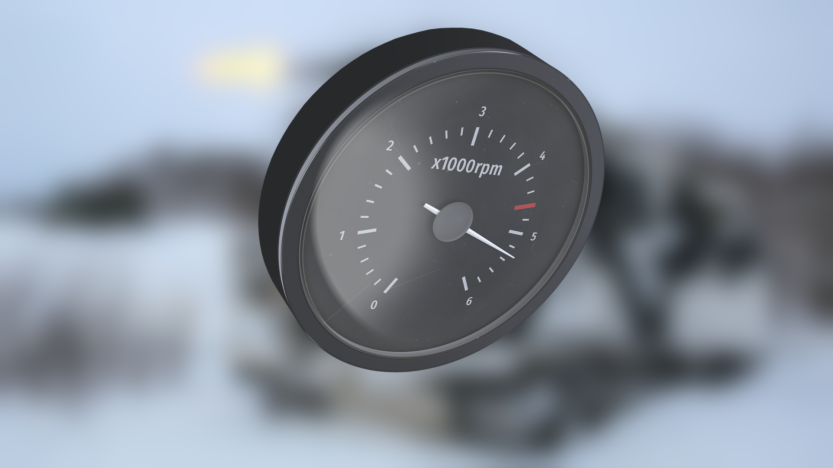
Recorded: 5300 rpm
